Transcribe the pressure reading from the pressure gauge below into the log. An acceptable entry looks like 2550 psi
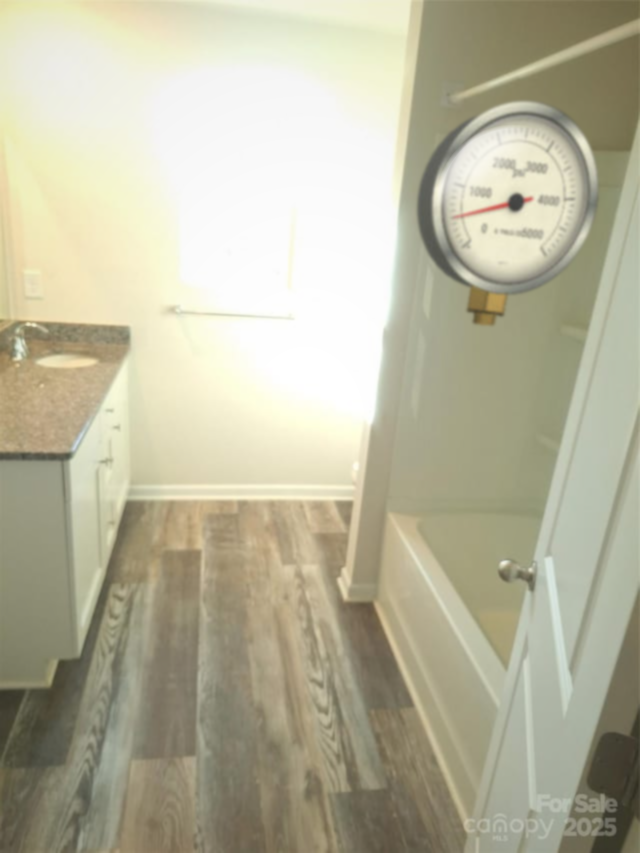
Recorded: 500 psi
